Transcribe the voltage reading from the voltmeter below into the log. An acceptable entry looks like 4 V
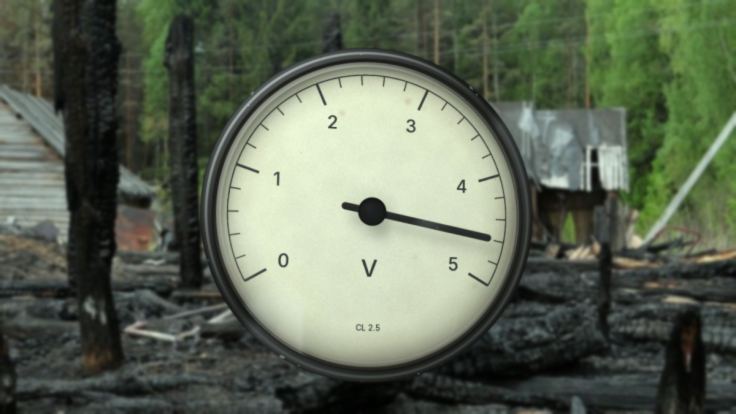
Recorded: 4.6 V
